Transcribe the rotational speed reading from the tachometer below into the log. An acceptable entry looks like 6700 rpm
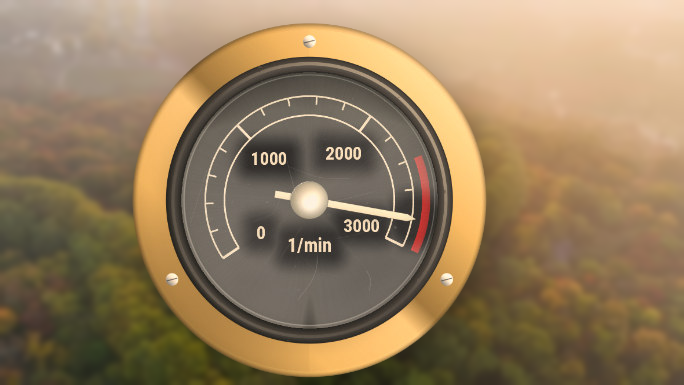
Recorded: 2800 rpm
